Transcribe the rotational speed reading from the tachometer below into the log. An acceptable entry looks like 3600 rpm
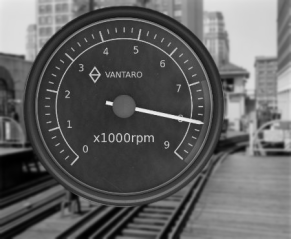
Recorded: 8000 rpm
